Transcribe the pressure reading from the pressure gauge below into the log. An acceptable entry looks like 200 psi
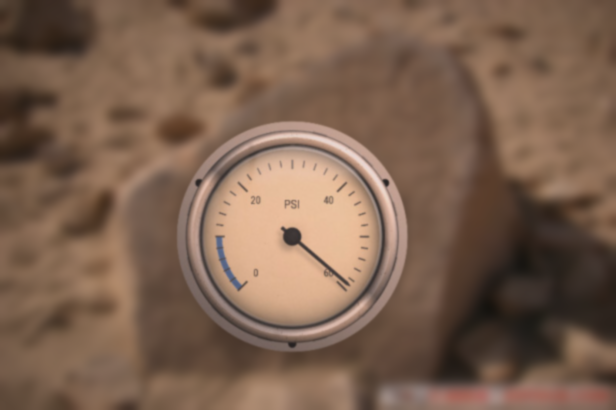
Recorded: 59 psi
